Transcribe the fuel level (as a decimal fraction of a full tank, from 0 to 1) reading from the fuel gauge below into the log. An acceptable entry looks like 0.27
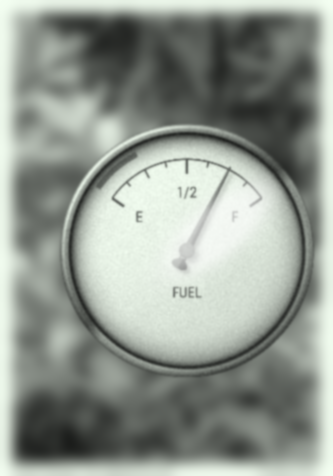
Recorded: 0.75
